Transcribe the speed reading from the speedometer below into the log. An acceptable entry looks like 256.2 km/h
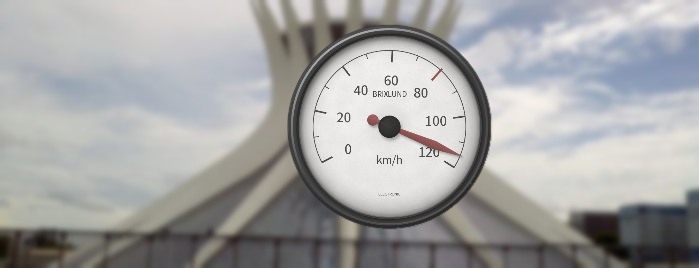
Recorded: 115 km/h
